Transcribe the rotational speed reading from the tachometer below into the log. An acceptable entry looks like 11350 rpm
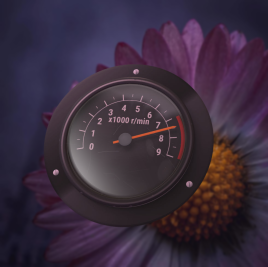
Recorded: 7500 rpm
